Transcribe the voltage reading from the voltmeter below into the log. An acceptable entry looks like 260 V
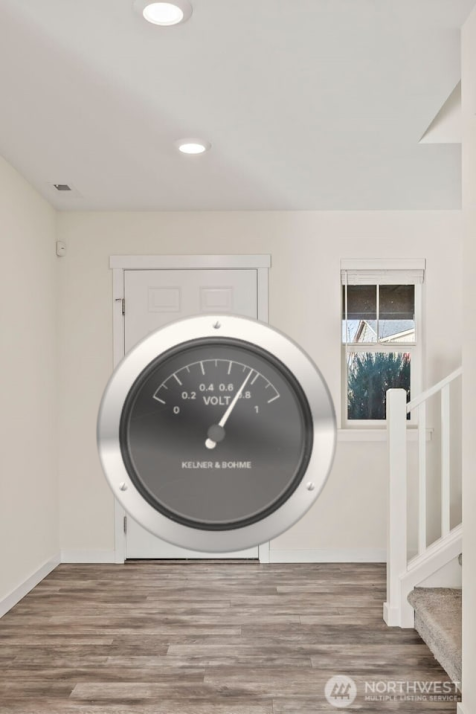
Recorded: 0.75 V
